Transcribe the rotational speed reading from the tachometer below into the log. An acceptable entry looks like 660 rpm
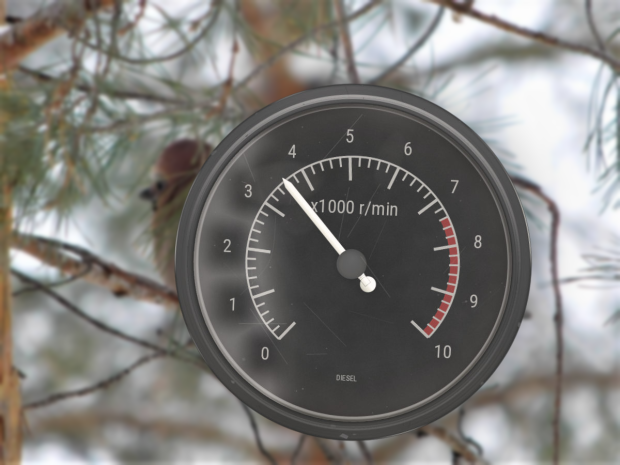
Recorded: 3600 rpm
